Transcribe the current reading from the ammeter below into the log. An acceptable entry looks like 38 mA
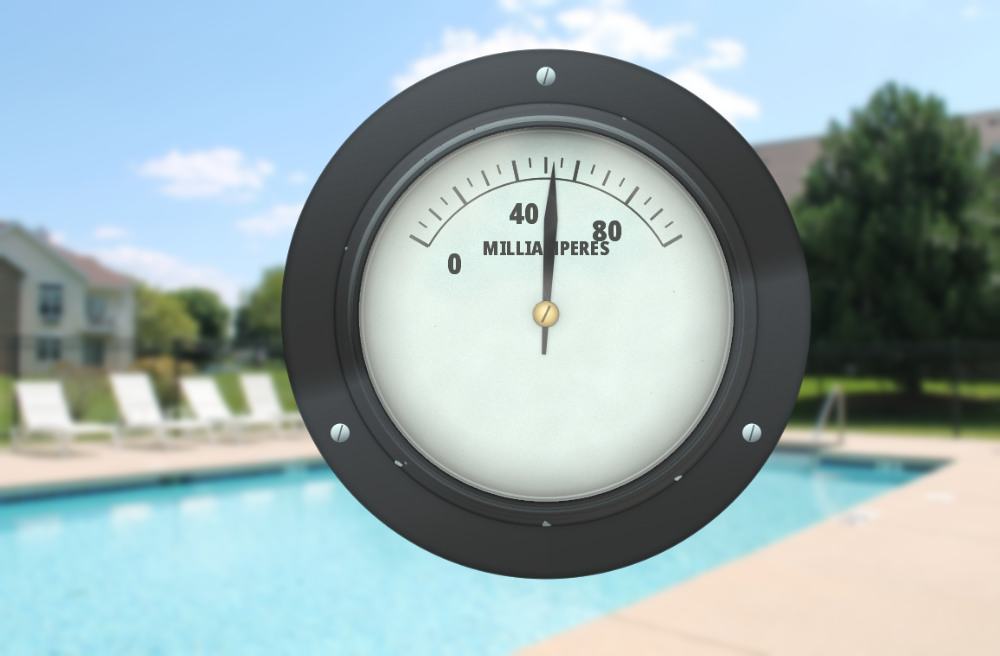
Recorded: 52.5 mA
